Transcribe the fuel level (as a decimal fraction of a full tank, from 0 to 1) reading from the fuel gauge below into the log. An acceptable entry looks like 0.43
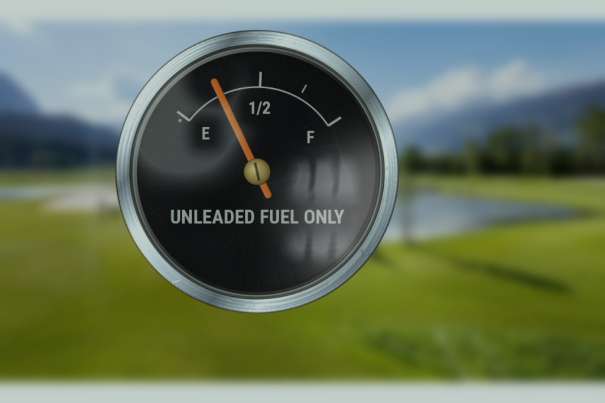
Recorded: 0.25
